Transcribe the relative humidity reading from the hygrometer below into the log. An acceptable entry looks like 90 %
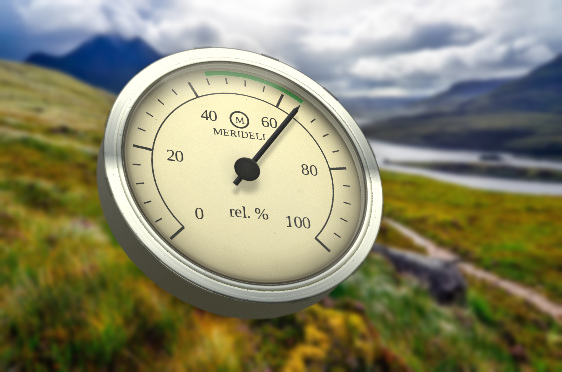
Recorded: 64 %
